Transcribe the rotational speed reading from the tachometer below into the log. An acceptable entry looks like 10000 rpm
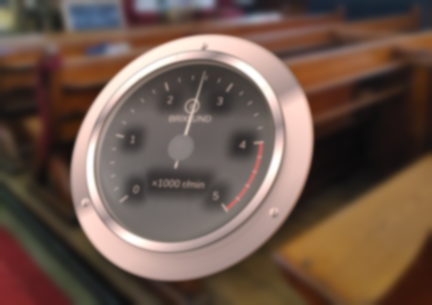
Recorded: 2600 rpm
